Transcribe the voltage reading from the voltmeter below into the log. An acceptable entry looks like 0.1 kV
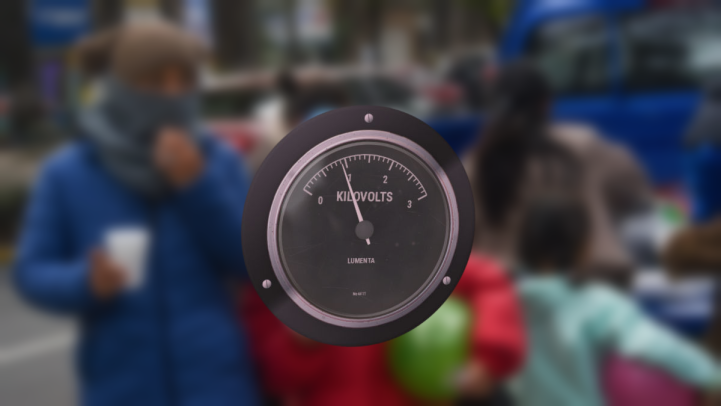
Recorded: 0.9 kV
